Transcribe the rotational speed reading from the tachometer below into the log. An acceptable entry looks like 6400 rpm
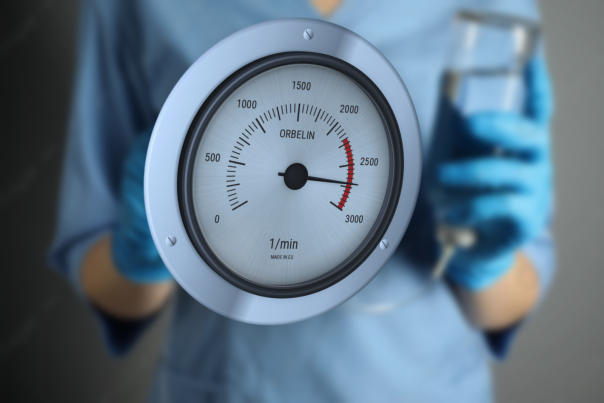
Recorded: 2700 rpm
